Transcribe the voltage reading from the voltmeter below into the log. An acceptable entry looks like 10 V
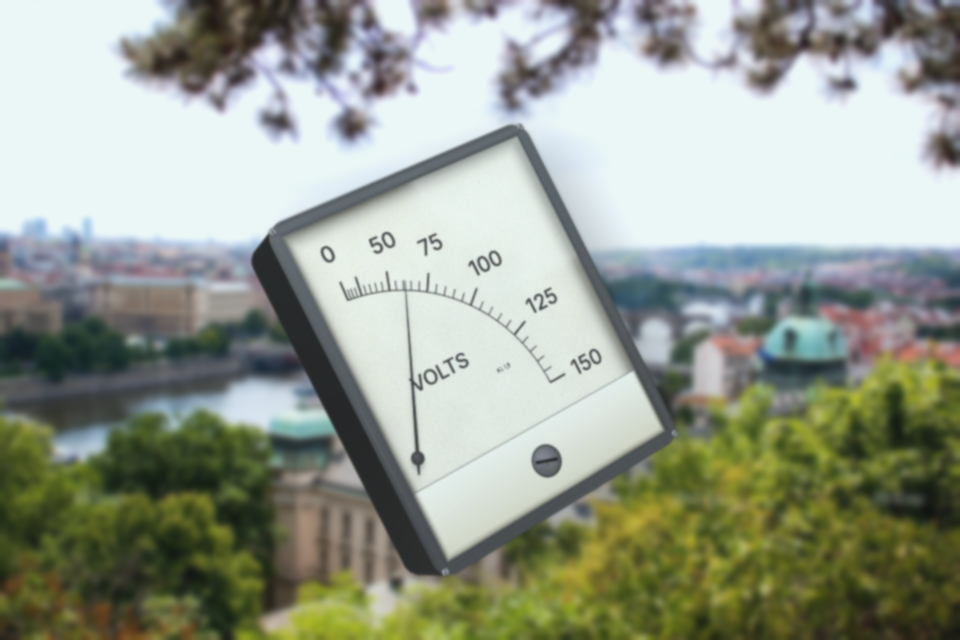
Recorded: 60 V
